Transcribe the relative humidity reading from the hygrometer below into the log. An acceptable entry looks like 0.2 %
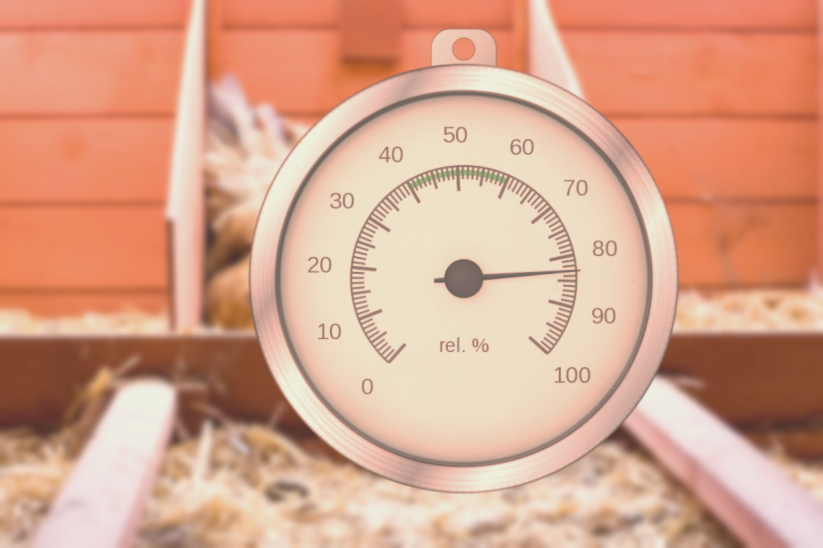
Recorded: 83 %
